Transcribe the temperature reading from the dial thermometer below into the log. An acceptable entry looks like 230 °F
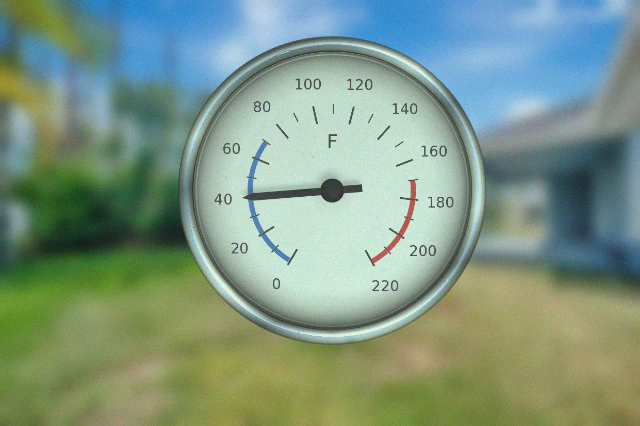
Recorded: 40 °F
